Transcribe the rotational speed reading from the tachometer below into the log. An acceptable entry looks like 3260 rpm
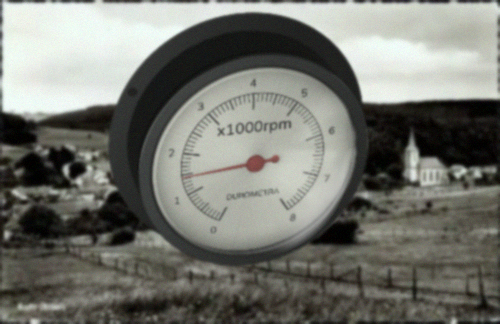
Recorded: 1500 rpm
